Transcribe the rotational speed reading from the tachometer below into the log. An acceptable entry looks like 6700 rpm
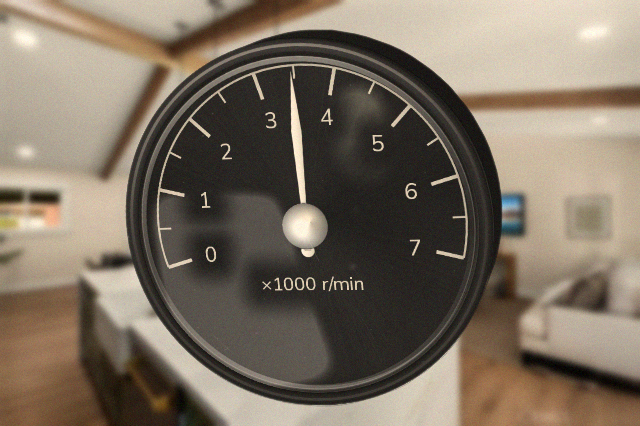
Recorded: 3500 rpm
